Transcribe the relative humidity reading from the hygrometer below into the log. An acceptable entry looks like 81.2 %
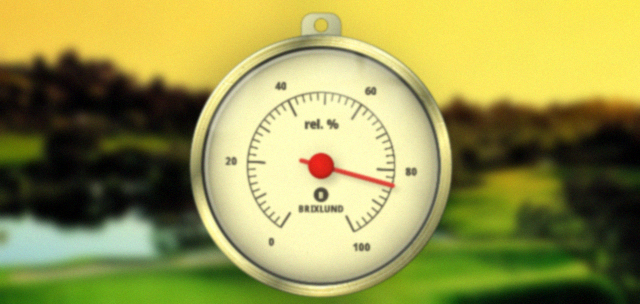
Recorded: 84 %
